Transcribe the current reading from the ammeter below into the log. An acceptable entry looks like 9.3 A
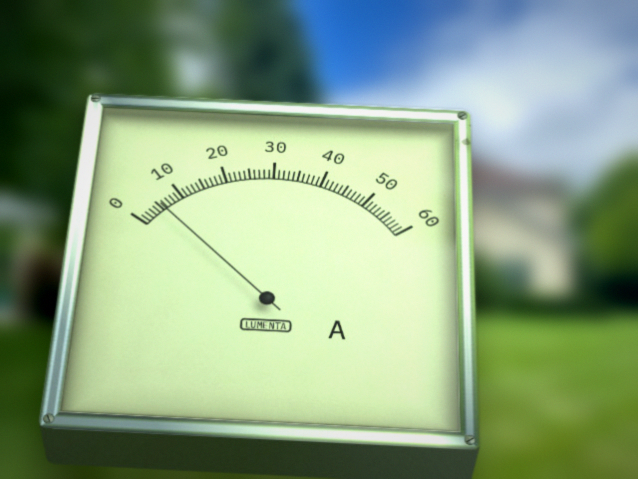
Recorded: 5 A
